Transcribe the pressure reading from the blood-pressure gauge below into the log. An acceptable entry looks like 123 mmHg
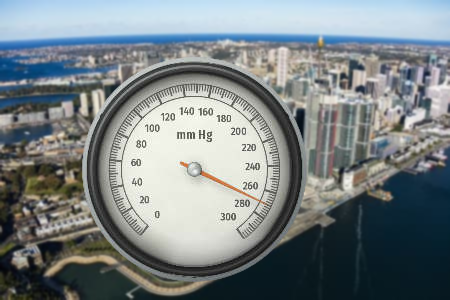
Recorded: 270 mmHg
